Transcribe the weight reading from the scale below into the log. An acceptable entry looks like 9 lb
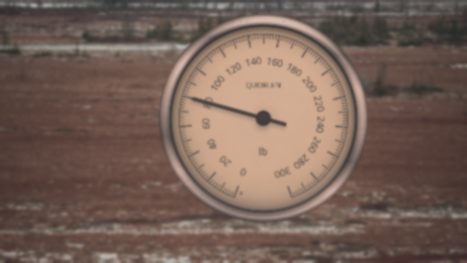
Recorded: 80 lb
